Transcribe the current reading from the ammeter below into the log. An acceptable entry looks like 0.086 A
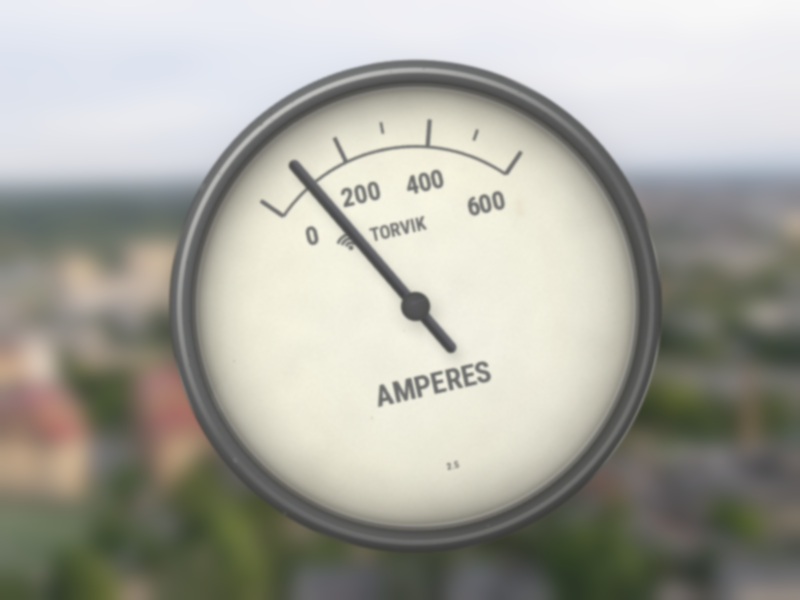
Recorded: 100 A
